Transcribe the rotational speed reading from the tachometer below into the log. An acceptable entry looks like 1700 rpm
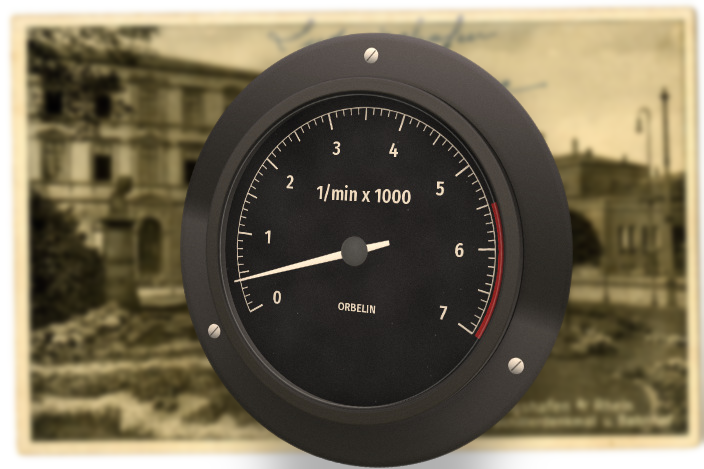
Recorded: 400 rpm
